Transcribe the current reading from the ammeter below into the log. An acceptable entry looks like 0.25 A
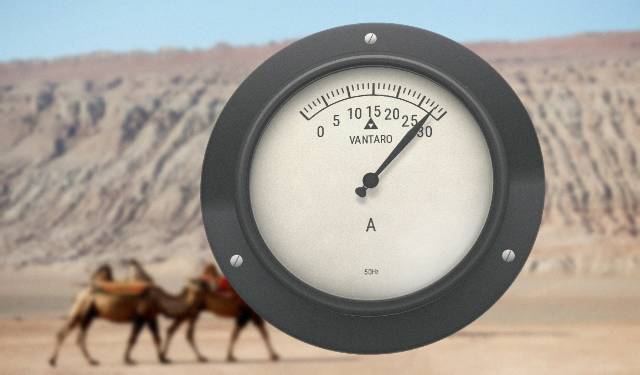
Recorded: 28 A
